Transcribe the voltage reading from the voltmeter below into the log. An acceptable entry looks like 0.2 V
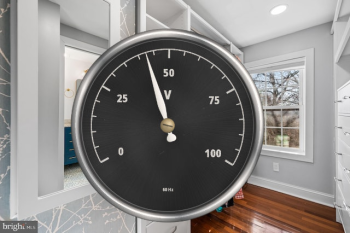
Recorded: 42.5 V
